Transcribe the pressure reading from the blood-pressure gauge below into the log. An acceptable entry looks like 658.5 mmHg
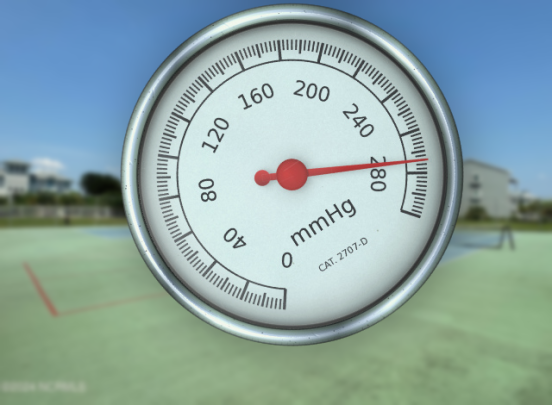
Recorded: 274 mmHg
